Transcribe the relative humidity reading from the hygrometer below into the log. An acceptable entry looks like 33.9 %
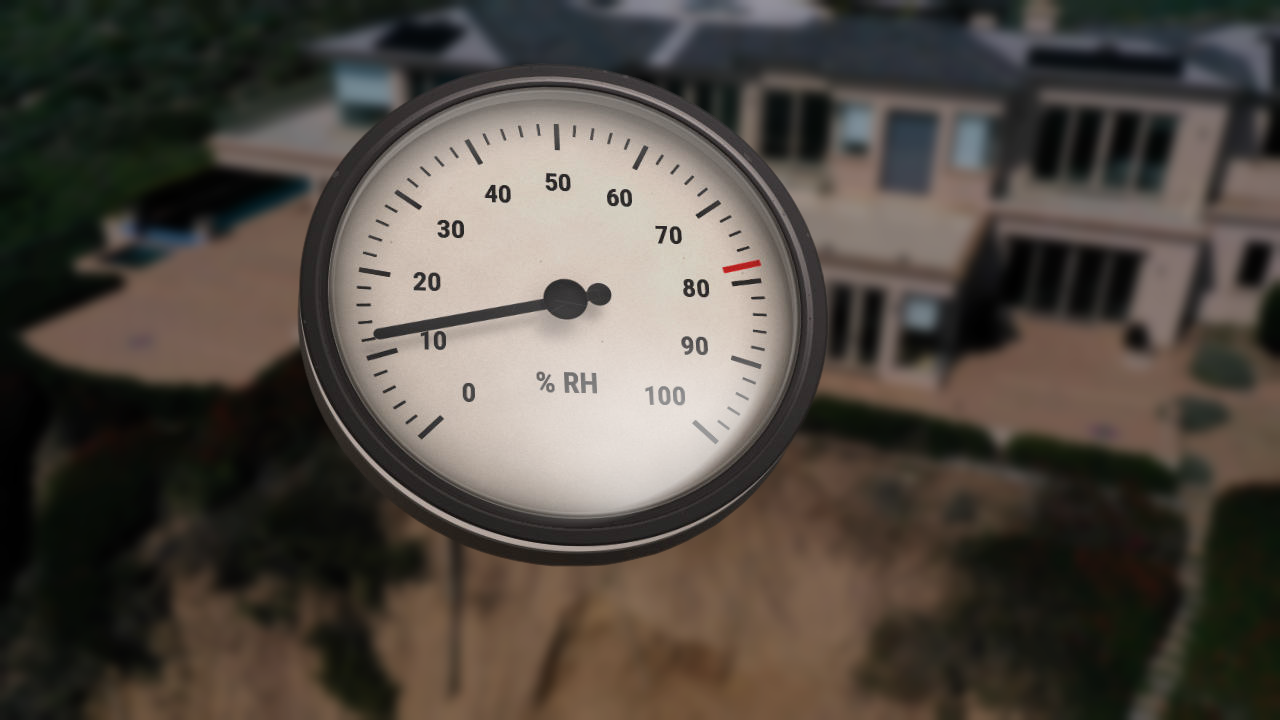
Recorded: 12 %
